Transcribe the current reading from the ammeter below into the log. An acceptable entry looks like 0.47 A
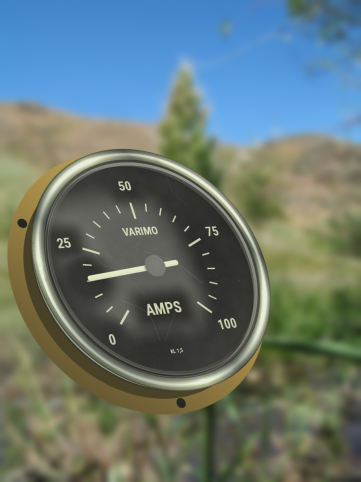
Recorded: 15 A
